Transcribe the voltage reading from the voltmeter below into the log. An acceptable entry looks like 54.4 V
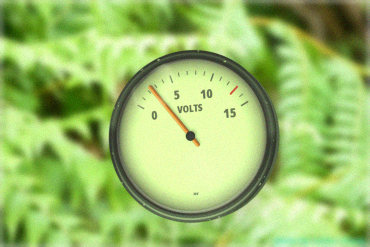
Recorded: 2.5 V
